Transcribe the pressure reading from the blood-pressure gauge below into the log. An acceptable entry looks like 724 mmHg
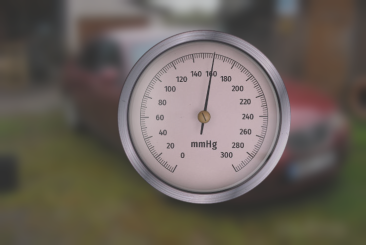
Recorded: 160 mmHg
